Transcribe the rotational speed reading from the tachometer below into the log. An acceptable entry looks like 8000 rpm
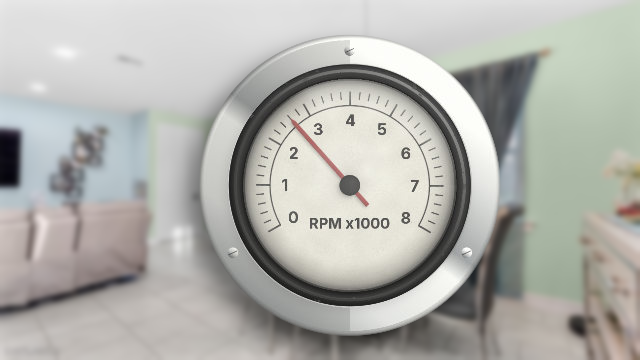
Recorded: 2600 rpm
